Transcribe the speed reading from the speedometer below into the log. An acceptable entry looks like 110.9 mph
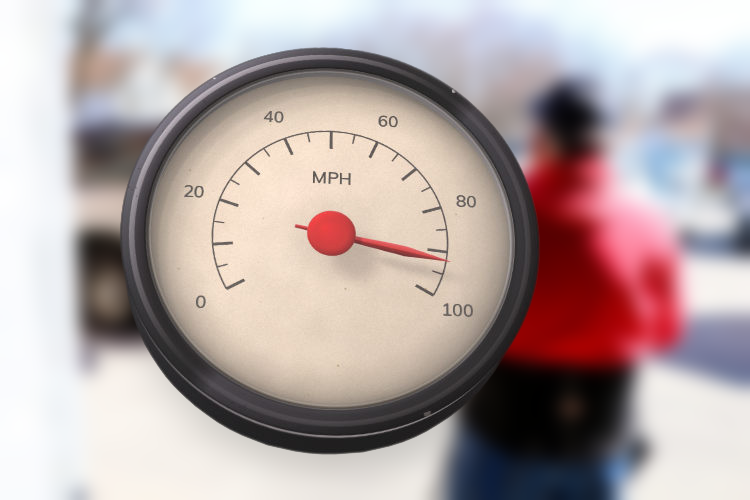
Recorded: 92.5 mph
